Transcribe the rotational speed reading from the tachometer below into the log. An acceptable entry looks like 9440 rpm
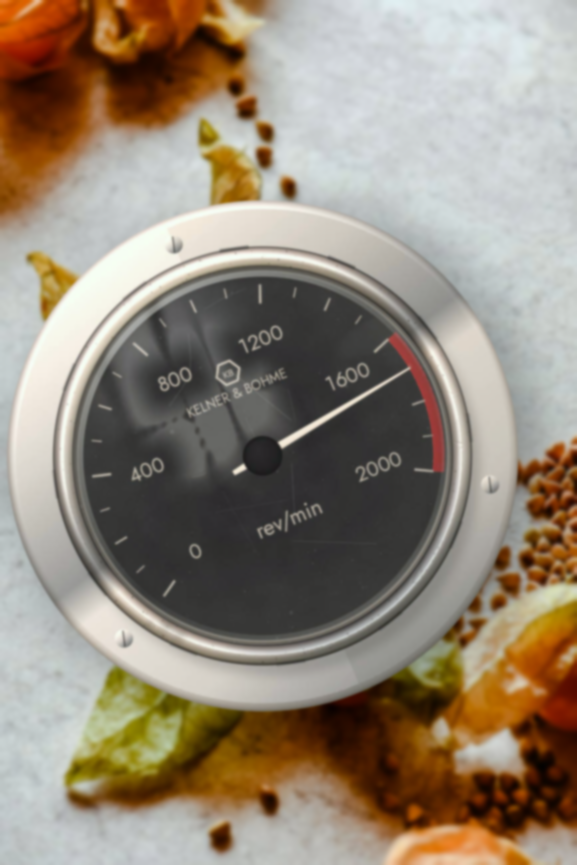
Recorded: 1700 rpm
